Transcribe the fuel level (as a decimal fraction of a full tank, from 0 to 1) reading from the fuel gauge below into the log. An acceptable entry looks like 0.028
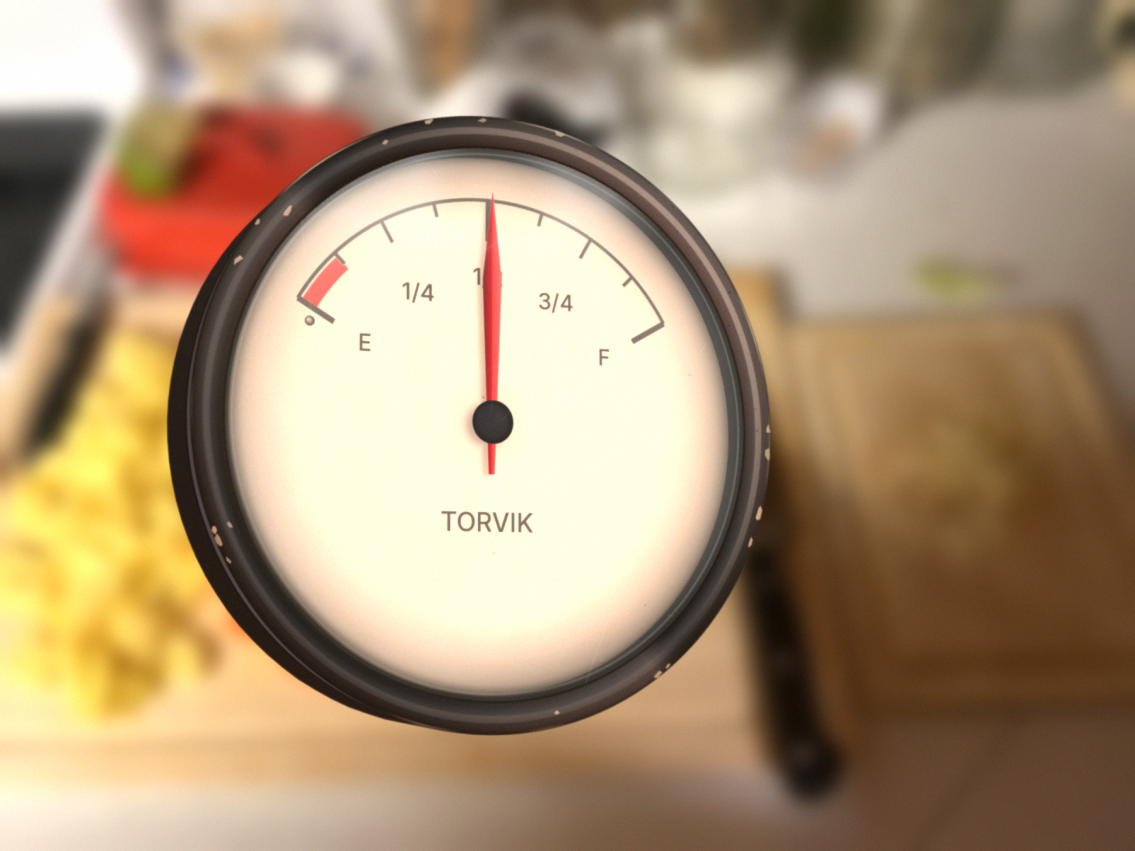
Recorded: 0.5
